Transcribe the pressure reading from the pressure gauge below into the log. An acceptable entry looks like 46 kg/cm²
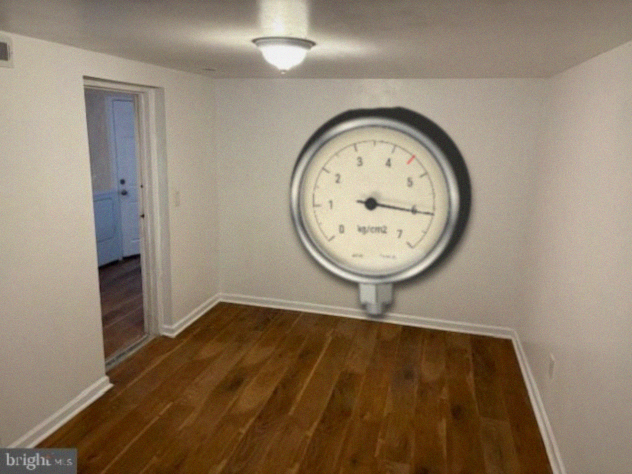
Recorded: 6 kg/cm²
